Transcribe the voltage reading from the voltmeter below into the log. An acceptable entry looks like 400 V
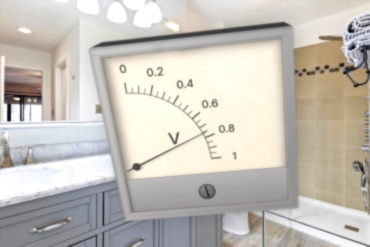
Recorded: 0.75 V
